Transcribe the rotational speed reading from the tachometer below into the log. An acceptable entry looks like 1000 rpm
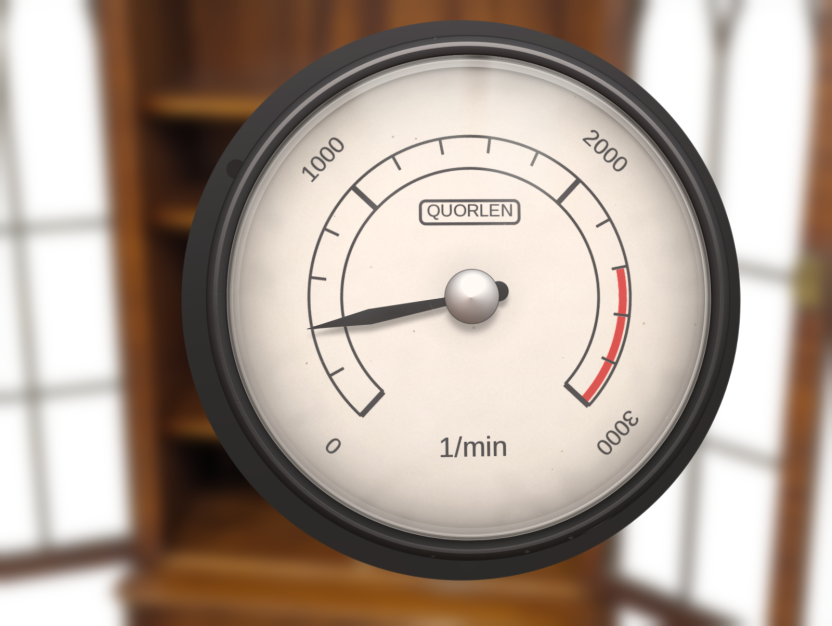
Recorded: 400 rpm
